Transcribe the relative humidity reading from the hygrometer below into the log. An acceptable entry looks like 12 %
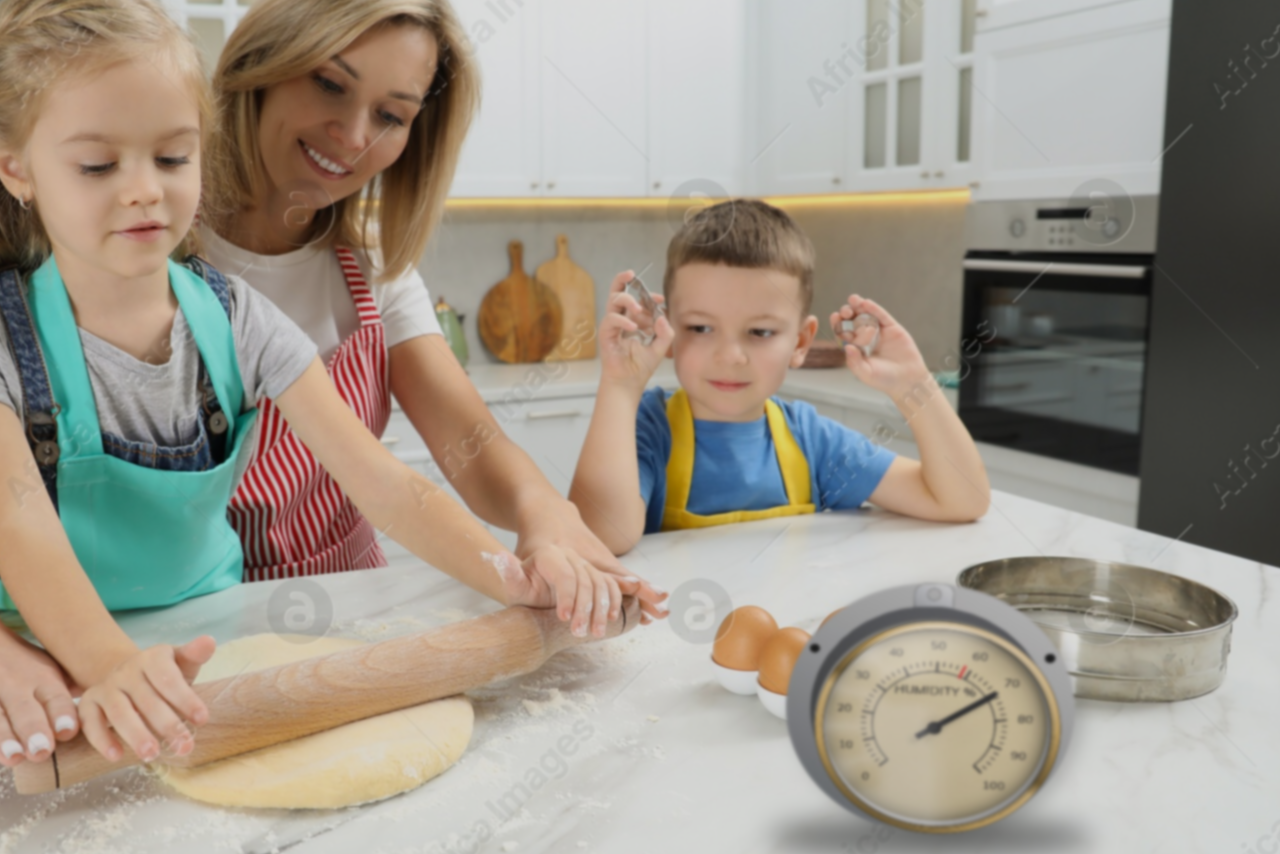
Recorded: 70 %
